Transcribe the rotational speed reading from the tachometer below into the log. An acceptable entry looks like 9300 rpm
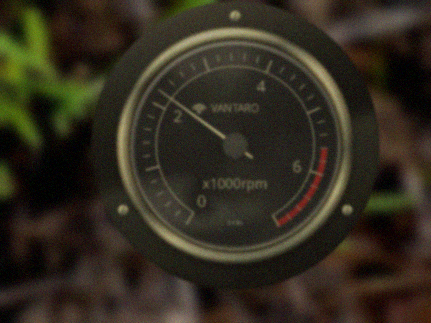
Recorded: 2200 rpm
